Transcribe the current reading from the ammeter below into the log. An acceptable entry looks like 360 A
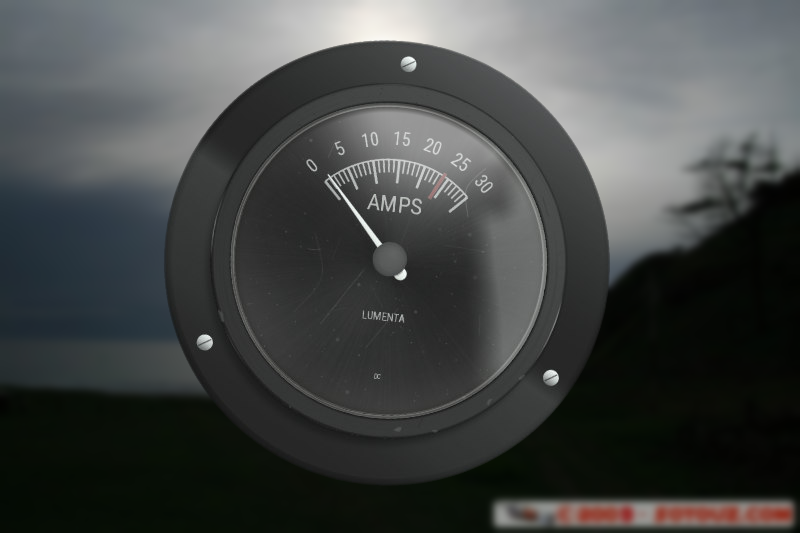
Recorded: 1 A
